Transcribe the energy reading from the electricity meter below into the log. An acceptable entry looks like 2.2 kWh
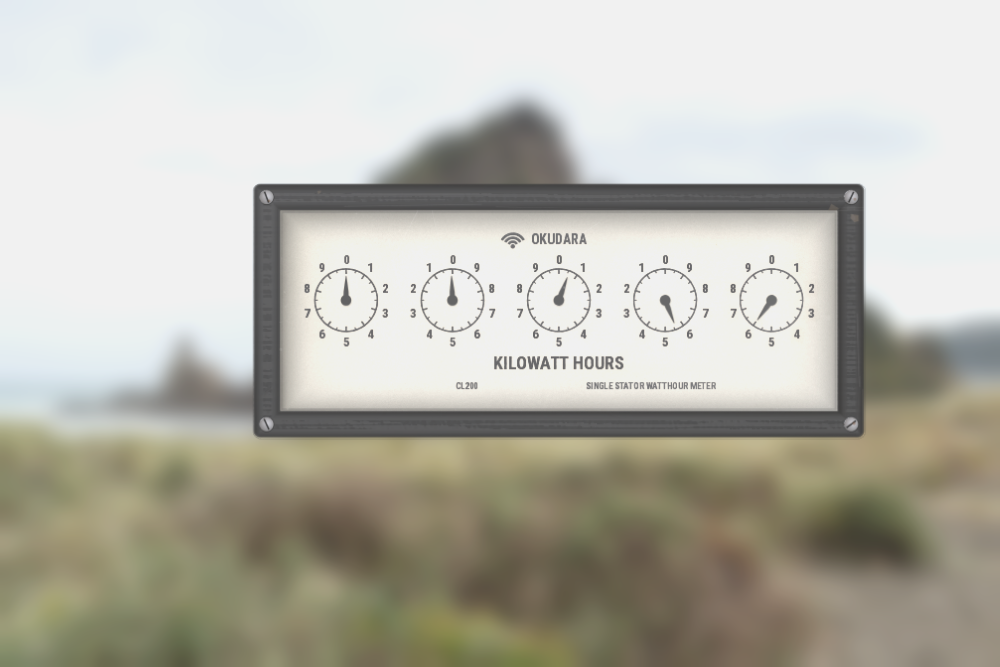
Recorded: 56 kWh
